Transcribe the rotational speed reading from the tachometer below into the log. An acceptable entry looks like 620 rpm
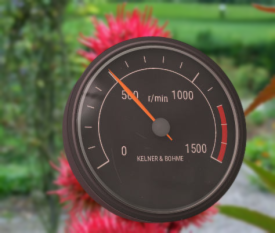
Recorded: 500 rpm
